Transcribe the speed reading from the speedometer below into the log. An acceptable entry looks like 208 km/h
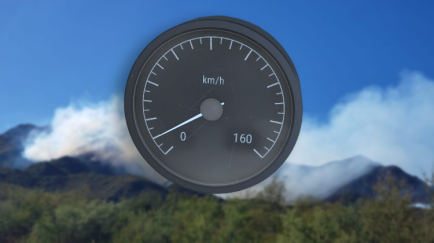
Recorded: 10 km/h
